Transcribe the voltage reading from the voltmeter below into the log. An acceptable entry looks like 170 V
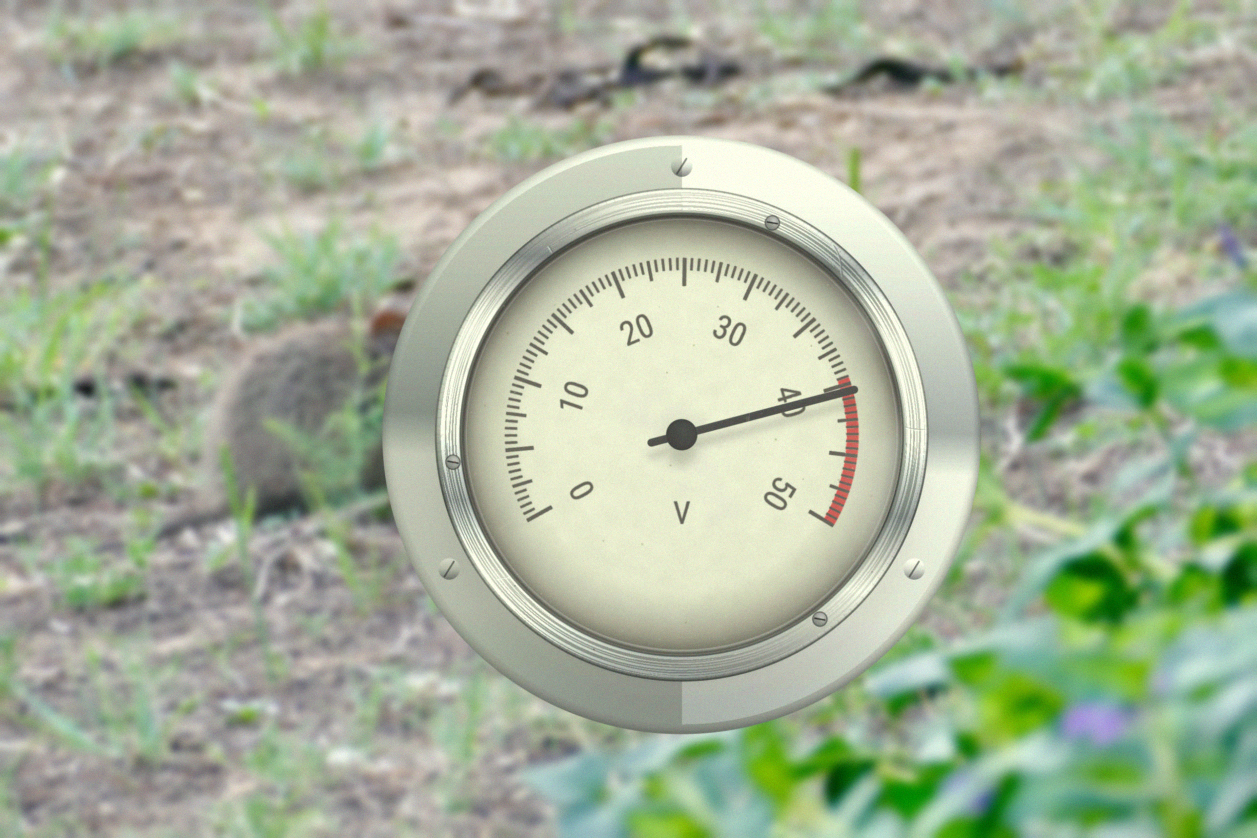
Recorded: 40.5 V
